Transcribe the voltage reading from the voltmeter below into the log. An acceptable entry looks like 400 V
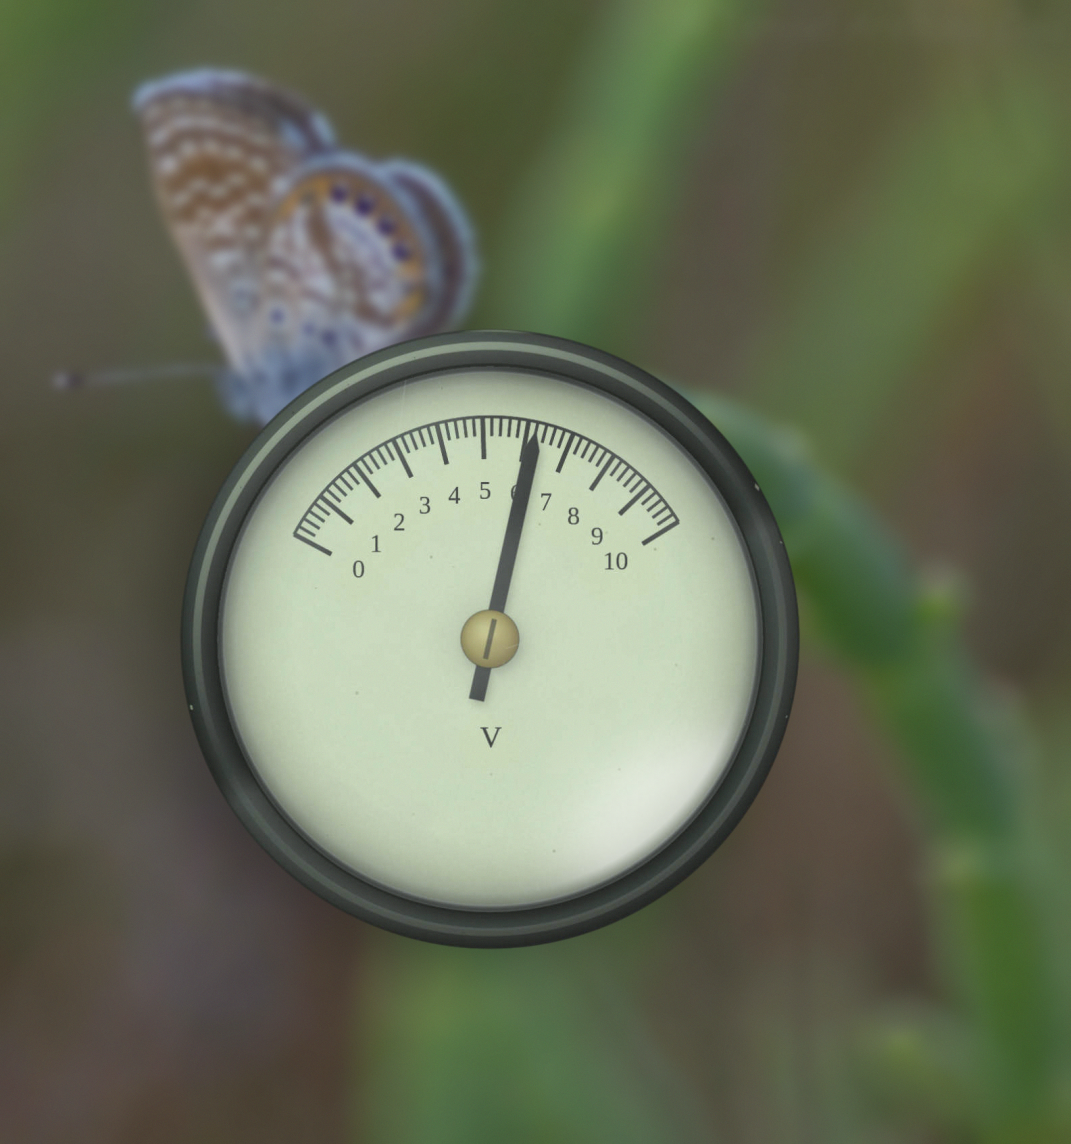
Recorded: 6.2 V
